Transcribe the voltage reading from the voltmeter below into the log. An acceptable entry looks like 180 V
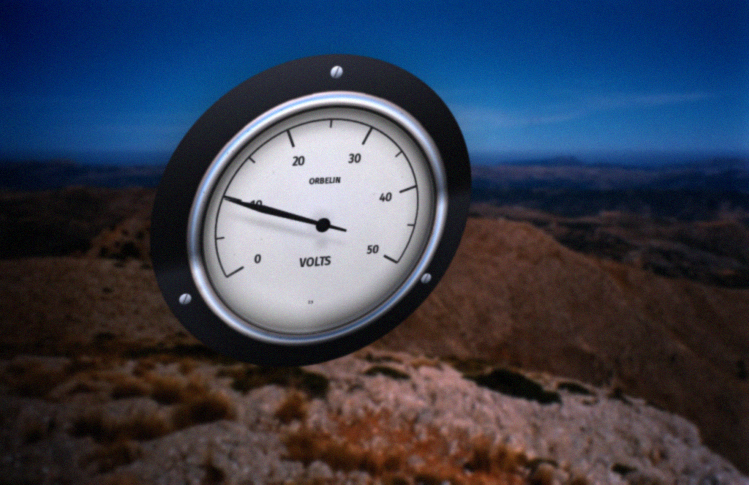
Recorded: 10 V
